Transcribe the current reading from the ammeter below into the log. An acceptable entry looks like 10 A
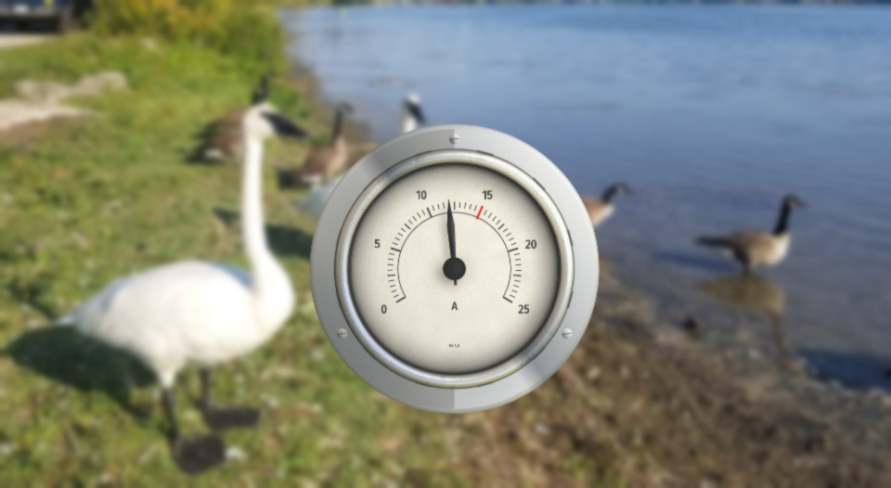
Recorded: 12 A
